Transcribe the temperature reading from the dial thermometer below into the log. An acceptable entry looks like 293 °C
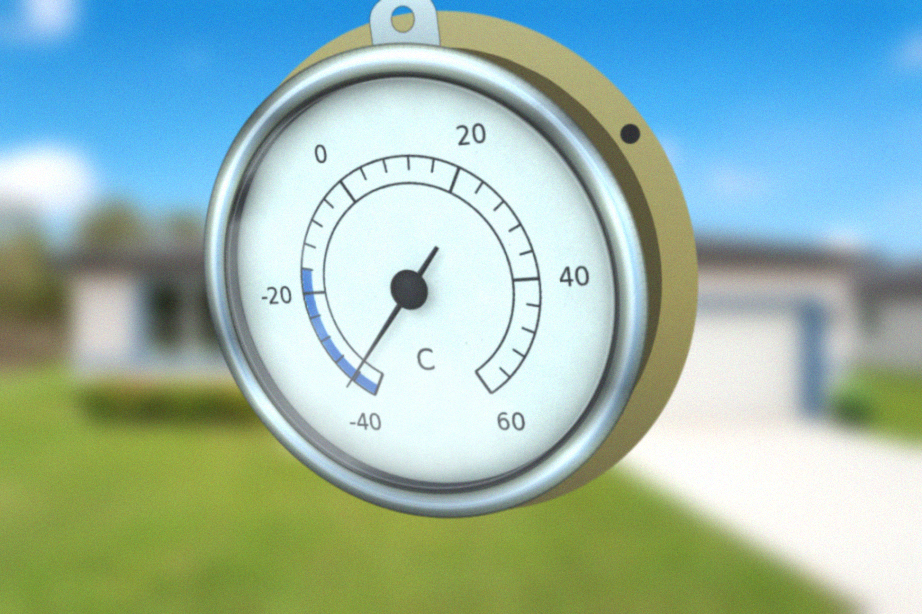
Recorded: -36 °C
